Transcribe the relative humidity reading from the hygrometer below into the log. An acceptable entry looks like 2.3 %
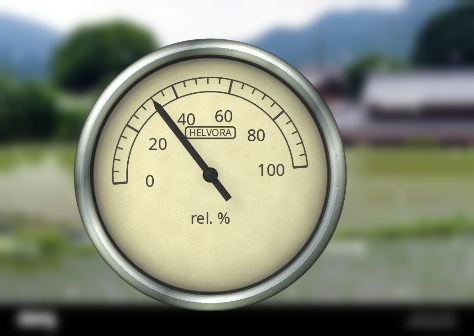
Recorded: 32 %
